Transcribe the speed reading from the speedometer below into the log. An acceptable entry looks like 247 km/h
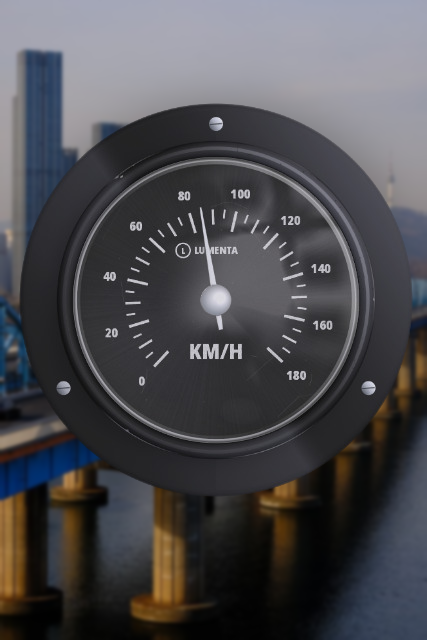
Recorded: 85 km/h
